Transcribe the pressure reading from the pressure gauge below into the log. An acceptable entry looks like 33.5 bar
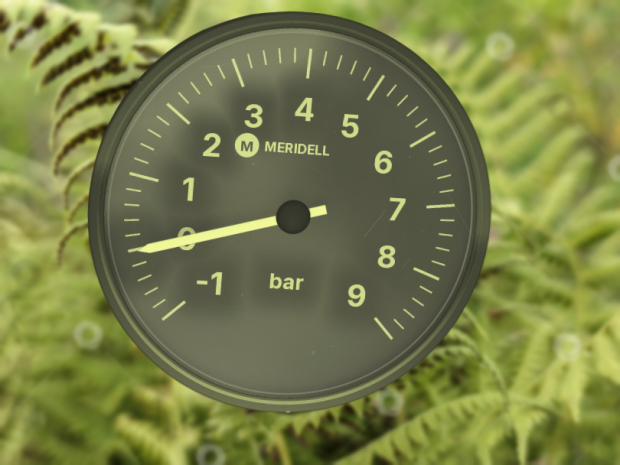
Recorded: 0 bar
